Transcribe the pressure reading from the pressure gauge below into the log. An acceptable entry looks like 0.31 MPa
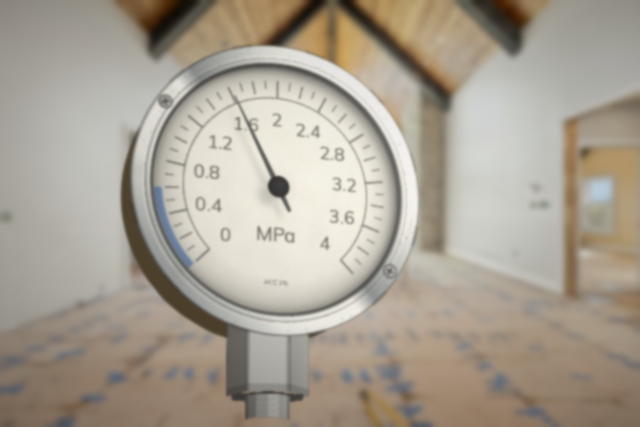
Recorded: 1.6 MPa
